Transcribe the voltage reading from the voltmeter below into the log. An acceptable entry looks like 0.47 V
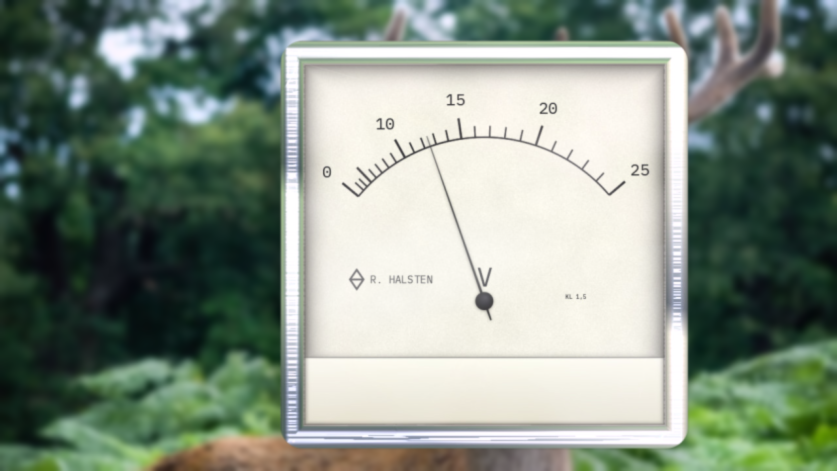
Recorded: 12.5 V
